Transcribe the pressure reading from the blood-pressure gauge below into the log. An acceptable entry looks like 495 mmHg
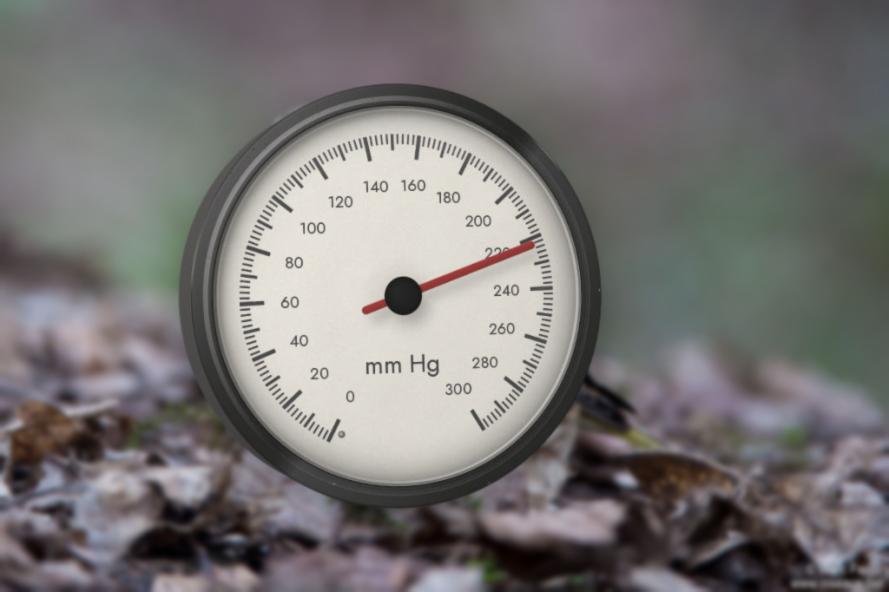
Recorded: 222 mmHg
